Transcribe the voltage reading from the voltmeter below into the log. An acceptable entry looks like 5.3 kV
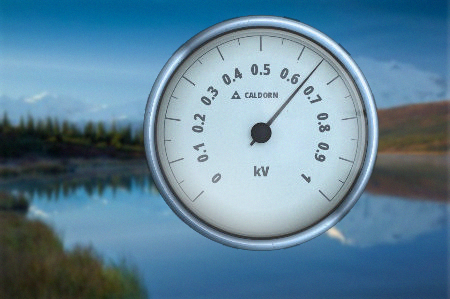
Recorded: 0.65 kV
